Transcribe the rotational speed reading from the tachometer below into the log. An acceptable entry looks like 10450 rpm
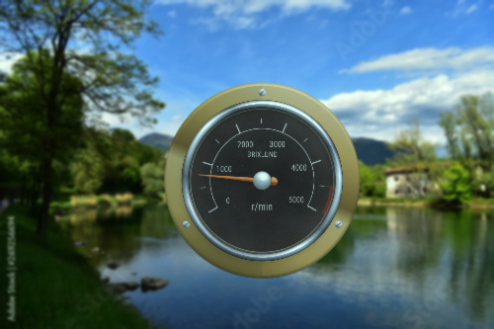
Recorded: 750 rpm
